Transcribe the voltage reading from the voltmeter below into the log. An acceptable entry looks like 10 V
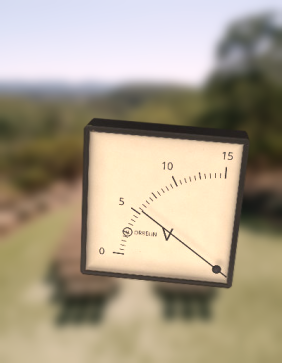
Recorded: 5.5 V
